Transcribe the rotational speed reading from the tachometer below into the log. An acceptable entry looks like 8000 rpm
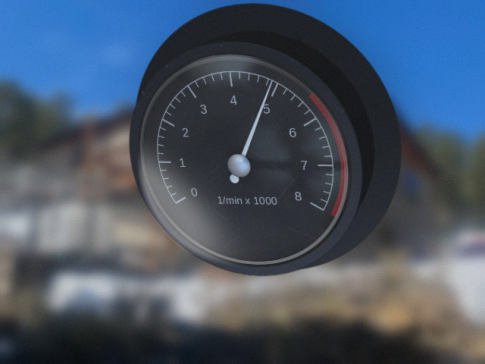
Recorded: 4900 rpm
